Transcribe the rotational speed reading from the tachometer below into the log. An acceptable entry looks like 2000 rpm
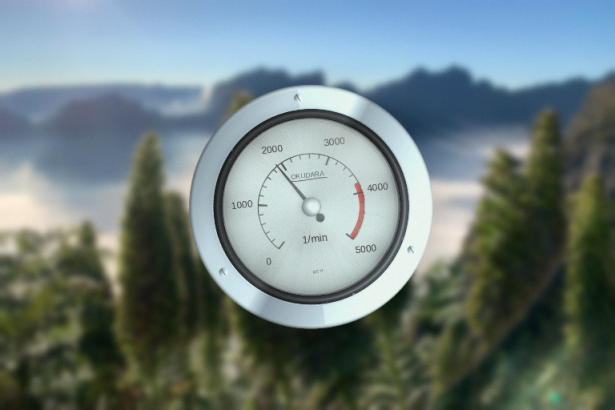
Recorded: 1900 rpm
